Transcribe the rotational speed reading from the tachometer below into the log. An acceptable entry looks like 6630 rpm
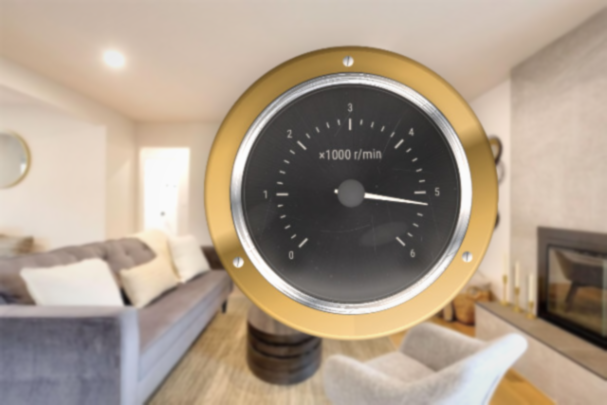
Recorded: 5200 rpm
